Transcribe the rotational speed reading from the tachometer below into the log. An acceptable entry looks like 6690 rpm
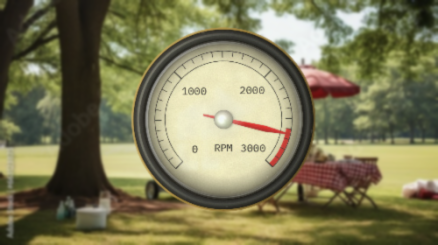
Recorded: 2650 rpm
